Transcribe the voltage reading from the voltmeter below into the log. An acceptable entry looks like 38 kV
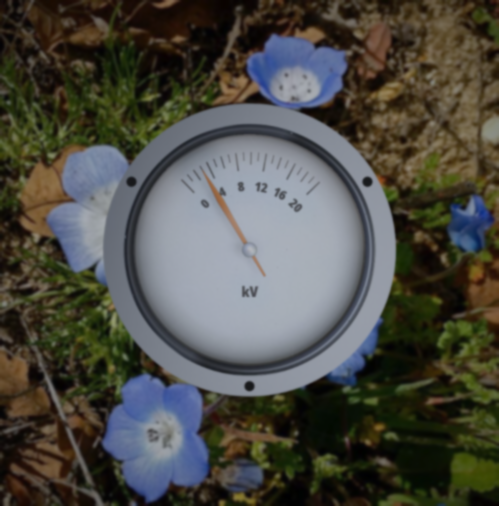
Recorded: 3 kV
